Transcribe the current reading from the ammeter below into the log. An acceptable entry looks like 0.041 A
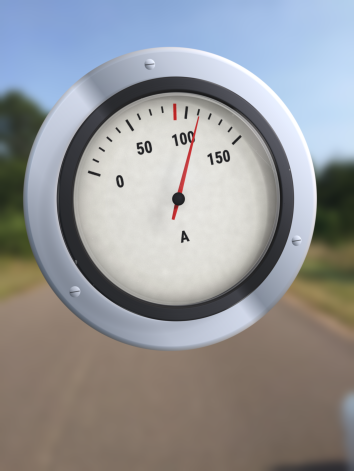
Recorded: 110 A
